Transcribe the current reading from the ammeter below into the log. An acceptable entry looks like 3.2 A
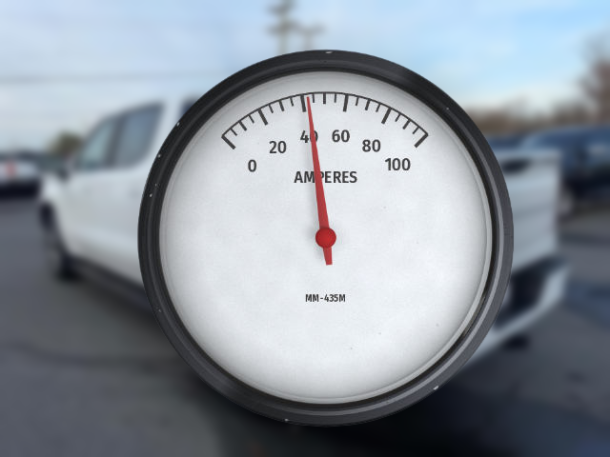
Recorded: 42.5 A
